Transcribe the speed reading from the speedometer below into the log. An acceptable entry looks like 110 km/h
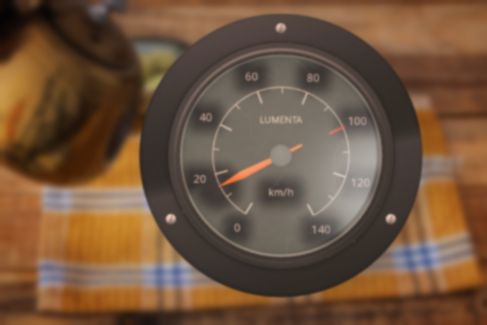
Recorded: 15 km/h
